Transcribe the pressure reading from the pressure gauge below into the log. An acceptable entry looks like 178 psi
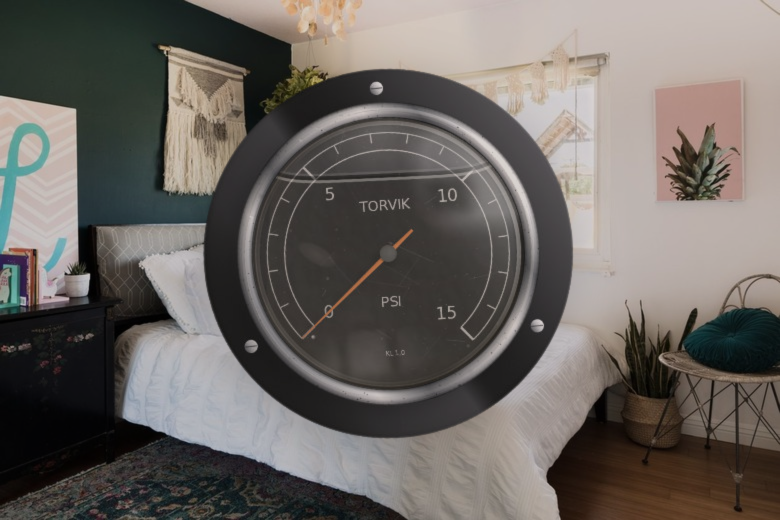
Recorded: 0 psi
